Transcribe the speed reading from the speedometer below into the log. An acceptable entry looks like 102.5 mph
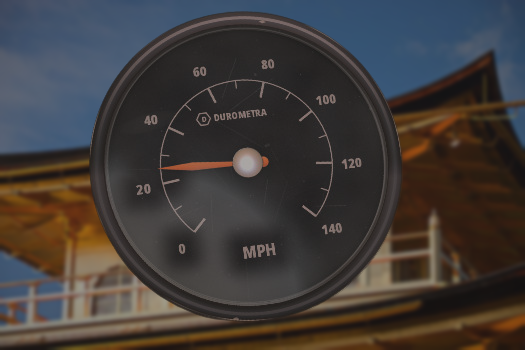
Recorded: 25 mph
